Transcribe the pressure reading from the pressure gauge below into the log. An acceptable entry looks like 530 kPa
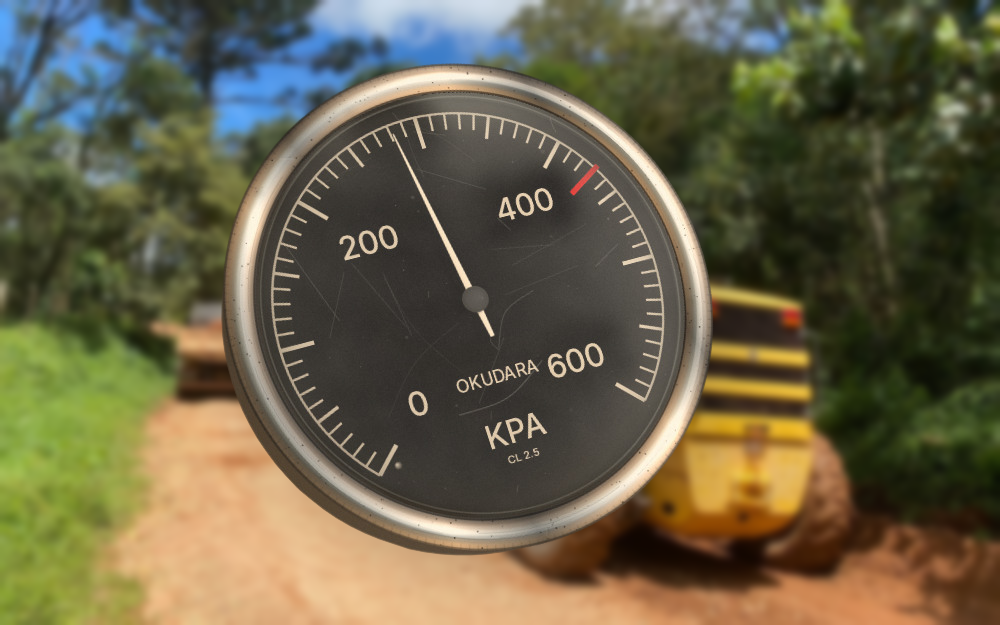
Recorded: 280 kPa
